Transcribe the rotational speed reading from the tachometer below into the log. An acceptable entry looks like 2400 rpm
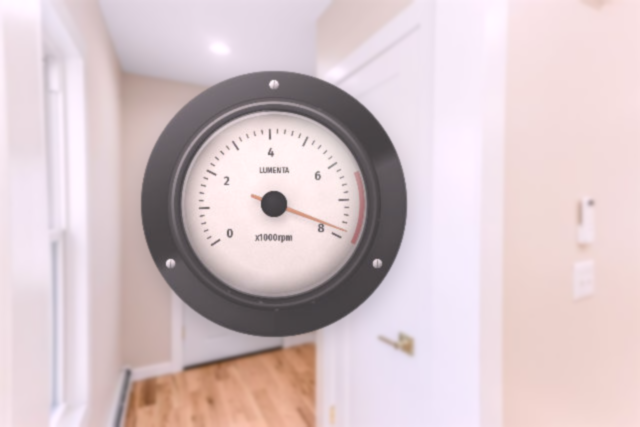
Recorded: 7800 rpm
